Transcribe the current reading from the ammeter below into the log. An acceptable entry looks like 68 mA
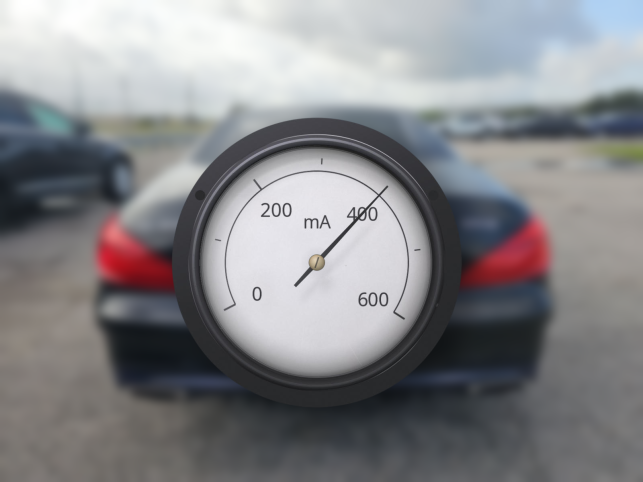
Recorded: 400 mA
